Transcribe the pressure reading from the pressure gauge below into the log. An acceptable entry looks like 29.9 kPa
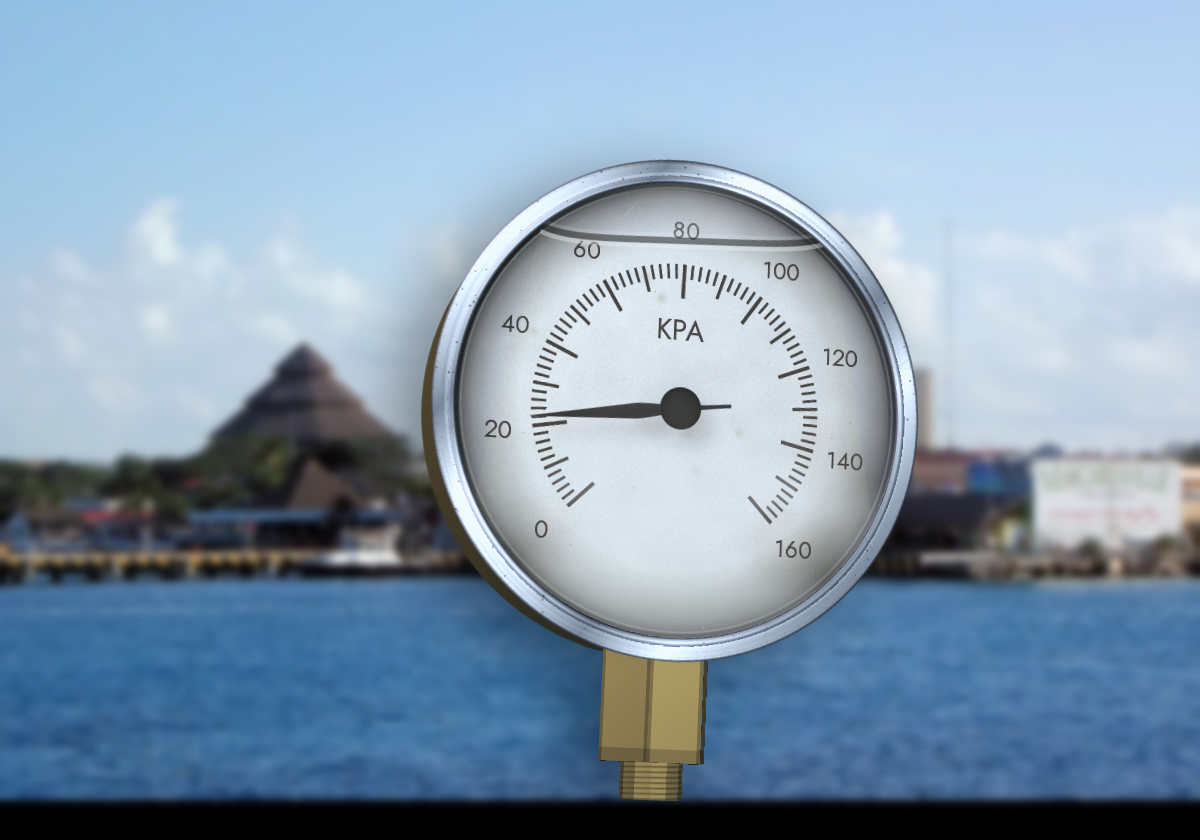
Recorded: 22 kPa
